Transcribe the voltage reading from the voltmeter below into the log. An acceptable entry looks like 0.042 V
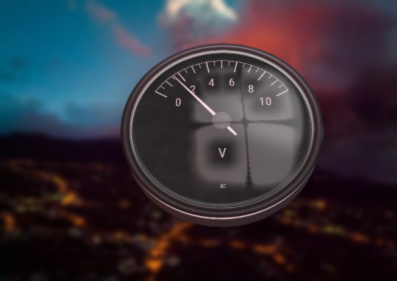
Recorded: 1.5 V
